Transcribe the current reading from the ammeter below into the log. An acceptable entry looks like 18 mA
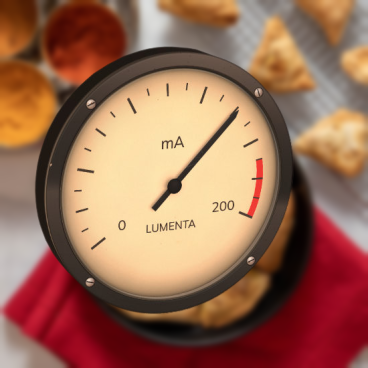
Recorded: 140 mA
